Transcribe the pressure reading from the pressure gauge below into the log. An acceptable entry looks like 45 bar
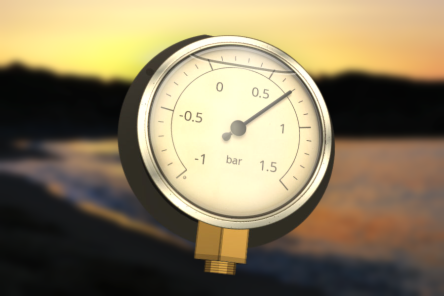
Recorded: 0.7 bar
